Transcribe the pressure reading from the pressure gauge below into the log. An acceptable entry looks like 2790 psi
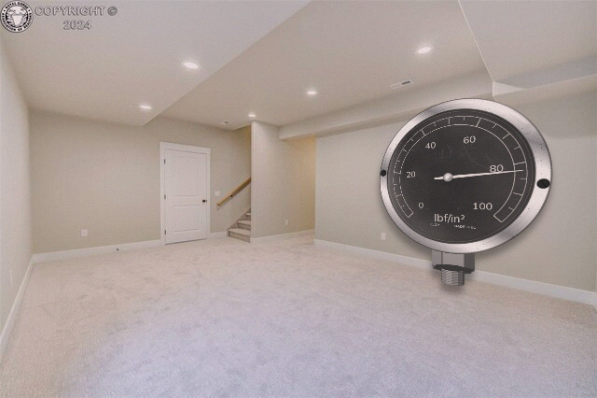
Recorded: 82.5 psi
